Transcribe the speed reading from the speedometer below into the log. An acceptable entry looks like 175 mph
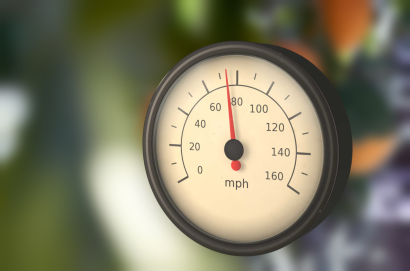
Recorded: 75 mph
